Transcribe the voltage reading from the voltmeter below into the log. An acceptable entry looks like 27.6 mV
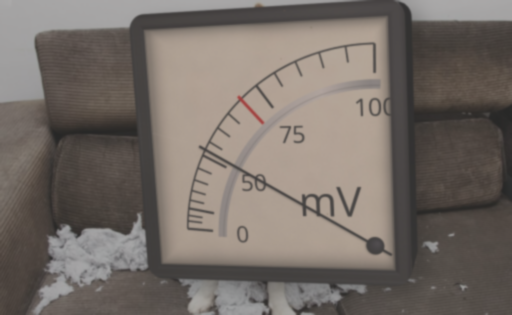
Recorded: 52.5 mV
